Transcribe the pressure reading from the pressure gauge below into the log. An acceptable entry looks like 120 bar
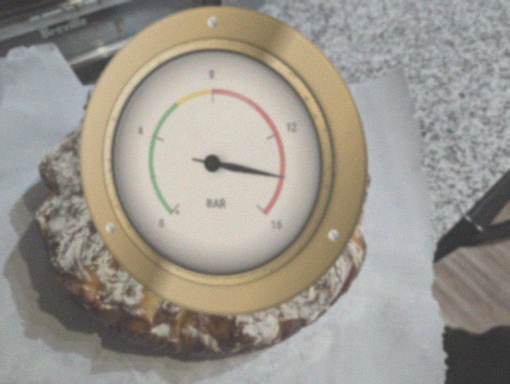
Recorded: 14 bar
